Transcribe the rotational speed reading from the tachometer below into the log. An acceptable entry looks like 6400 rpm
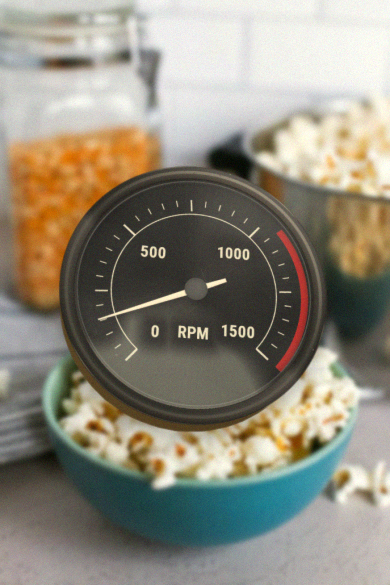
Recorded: 150 rpm
